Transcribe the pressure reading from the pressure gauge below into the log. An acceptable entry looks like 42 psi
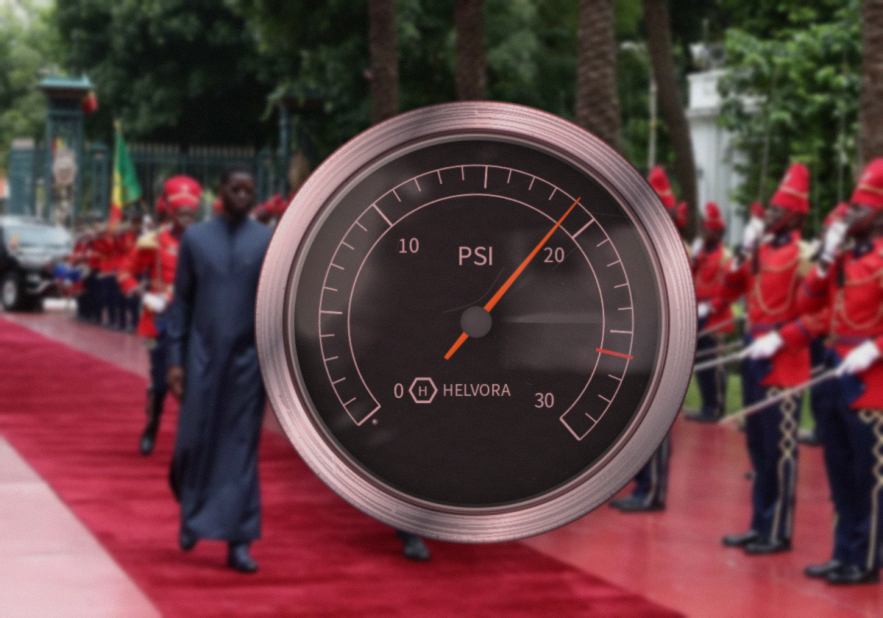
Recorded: 19 psi
